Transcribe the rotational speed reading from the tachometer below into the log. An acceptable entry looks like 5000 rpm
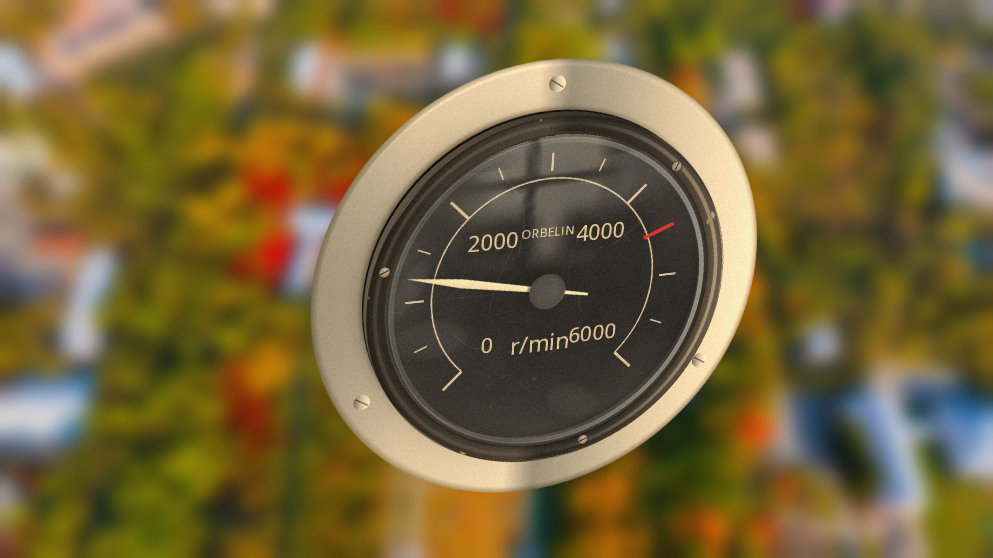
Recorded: 1250 rpm
